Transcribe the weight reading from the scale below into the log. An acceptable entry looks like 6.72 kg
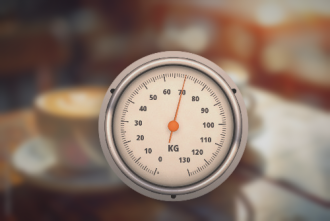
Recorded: 70 kg
